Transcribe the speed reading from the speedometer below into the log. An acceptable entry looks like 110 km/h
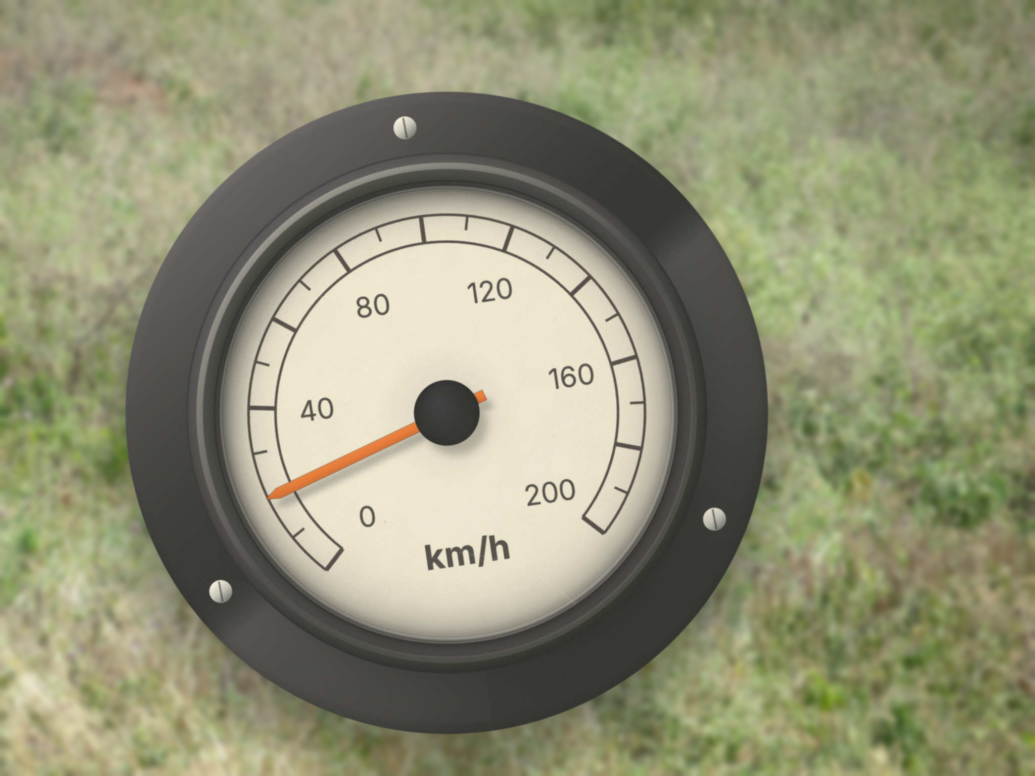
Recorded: 20 km/h
